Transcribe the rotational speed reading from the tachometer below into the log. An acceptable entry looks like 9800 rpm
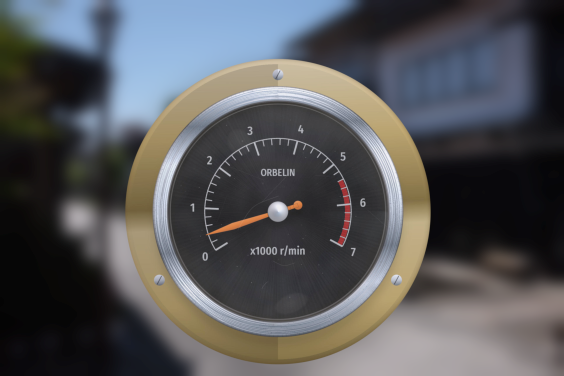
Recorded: 400 rpm
